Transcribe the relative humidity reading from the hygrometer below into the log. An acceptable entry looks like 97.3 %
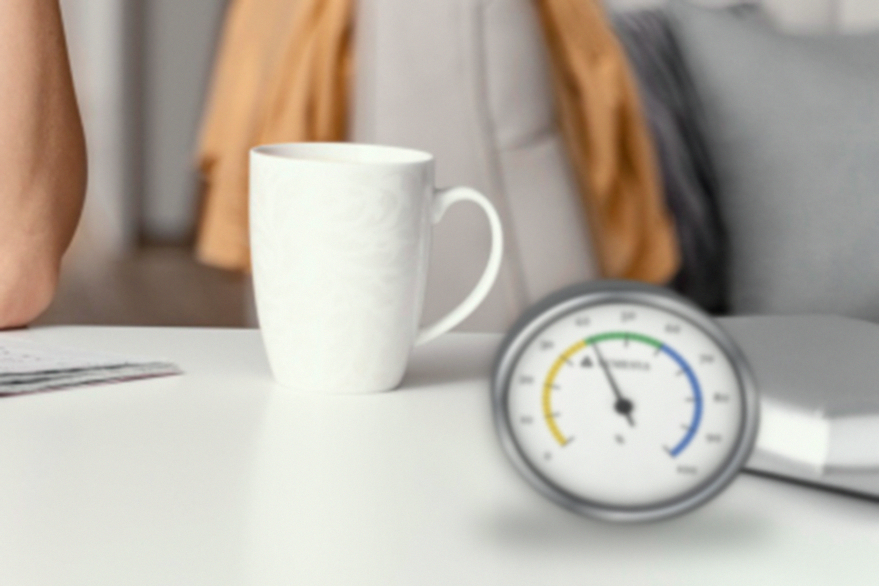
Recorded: 40 %
